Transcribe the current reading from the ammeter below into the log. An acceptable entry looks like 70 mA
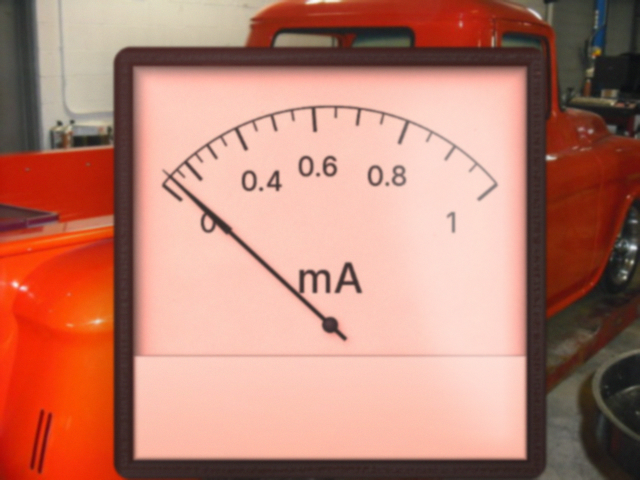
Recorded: 0.1 mA
